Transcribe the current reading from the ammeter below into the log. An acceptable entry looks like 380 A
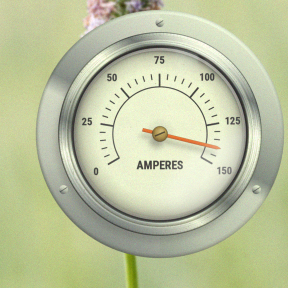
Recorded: 140 A
